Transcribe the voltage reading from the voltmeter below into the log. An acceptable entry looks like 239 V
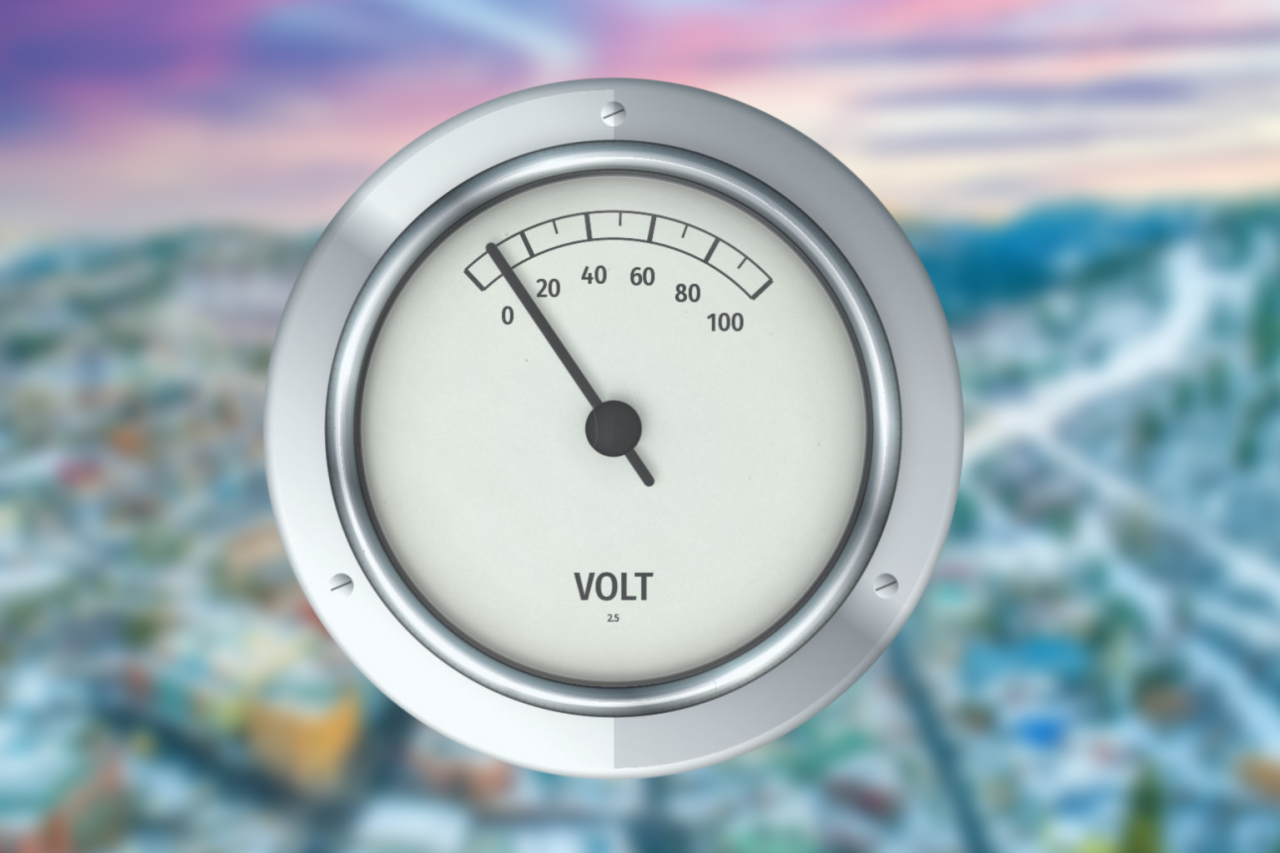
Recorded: 10 V
